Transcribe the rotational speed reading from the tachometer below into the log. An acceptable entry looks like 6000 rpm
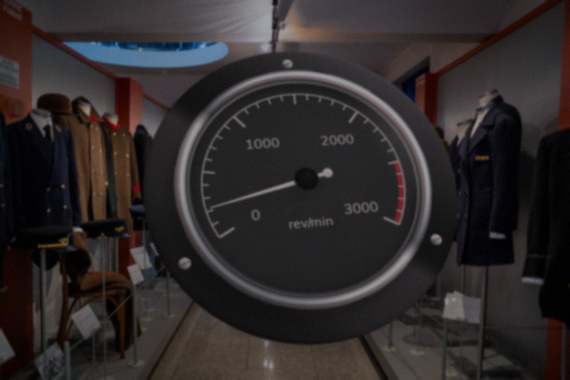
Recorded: 200 rpm
